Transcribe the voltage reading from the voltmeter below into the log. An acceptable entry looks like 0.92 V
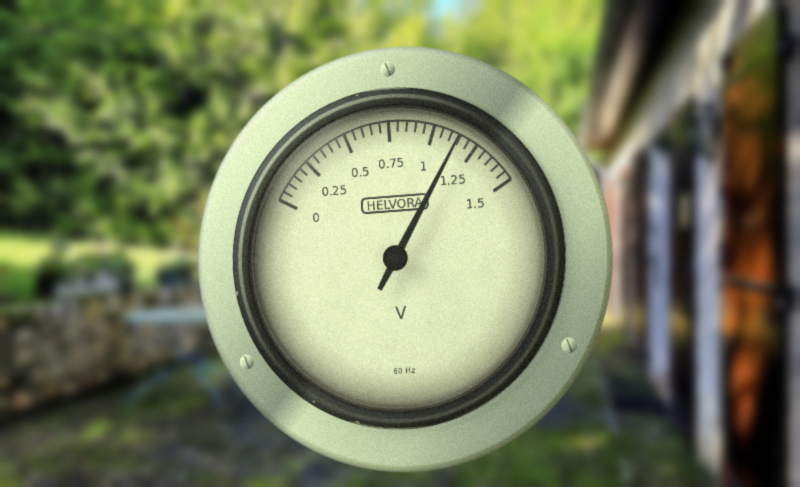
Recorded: 1.15 V
